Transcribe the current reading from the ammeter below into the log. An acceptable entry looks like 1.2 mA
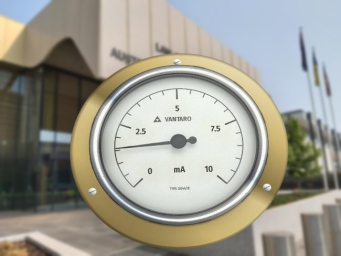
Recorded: 1.5 mA
